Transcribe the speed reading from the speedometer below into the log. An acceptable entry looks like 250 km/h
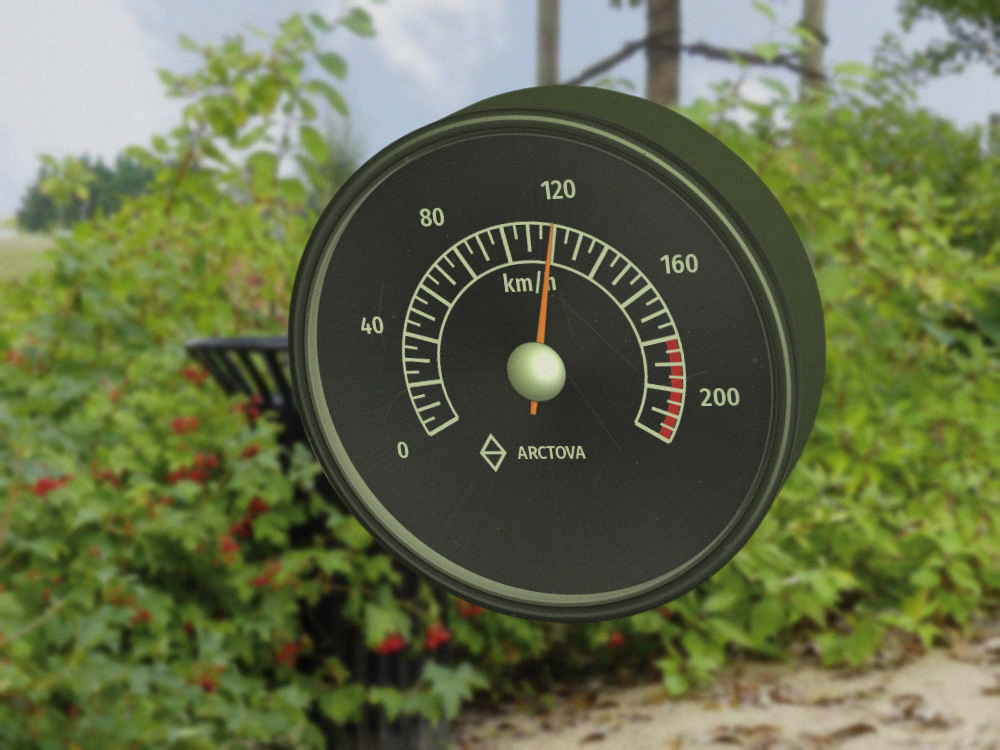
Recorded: 120 km/h
